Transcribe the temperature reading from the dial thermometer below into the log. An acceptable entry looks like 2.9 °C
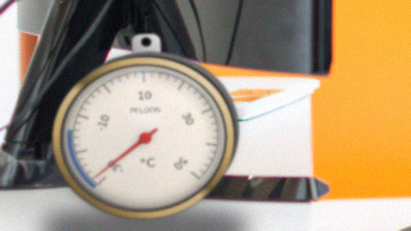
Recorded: -28 °C
